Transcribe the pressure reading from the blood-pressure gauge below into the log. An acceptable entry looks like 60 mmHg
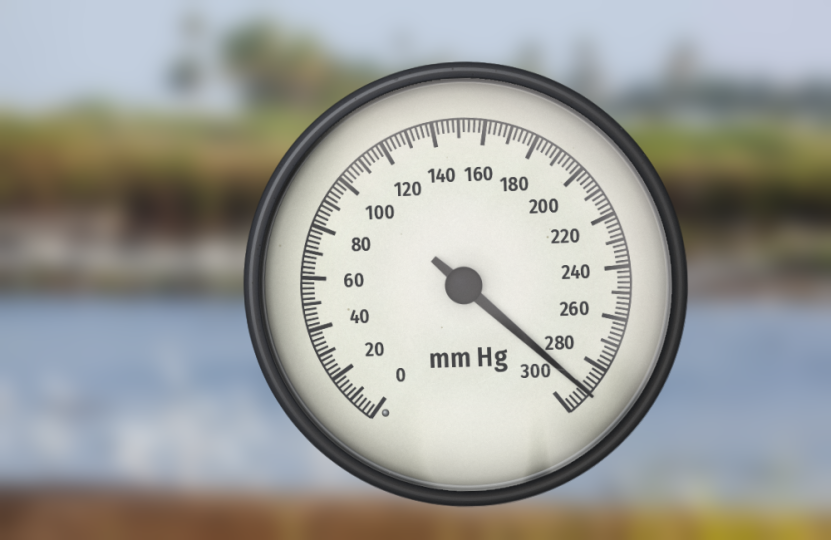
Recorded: 290 mmHg
